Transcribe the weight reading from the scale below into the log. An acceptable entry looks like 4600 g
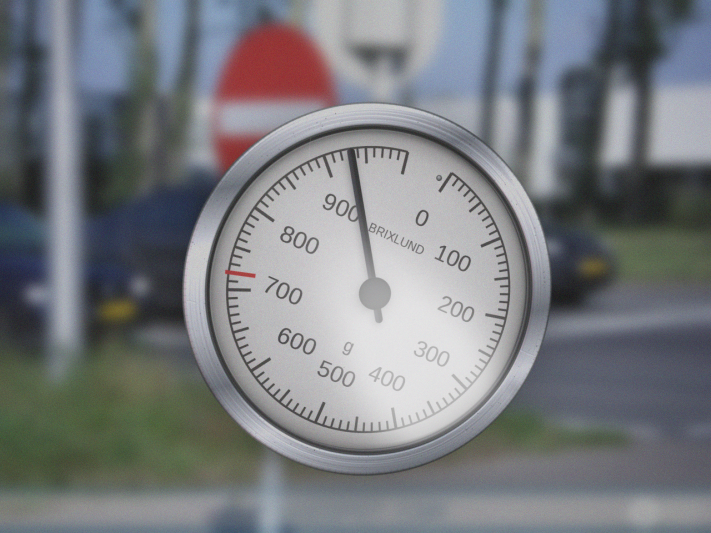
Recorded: 930 g
